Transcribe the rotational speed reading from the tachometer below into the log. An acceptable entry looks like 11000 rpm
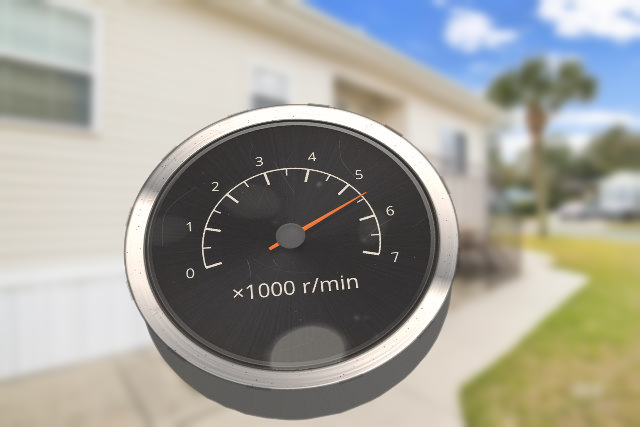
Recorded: 5500 rpm
